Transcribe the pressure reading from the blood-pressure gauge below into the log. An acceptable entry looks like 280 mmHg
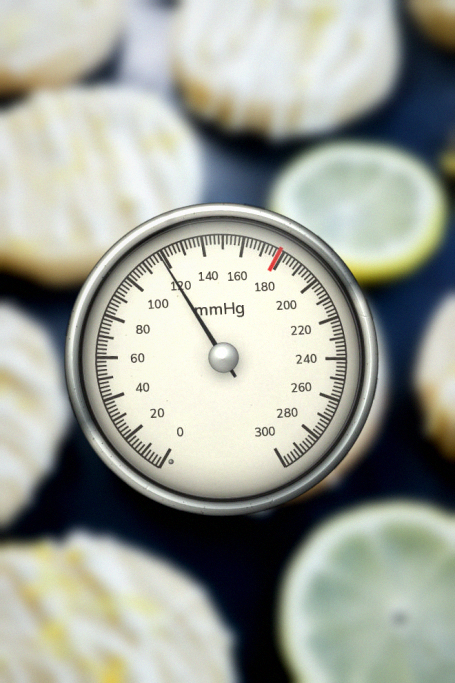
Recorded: 118 mmHg
